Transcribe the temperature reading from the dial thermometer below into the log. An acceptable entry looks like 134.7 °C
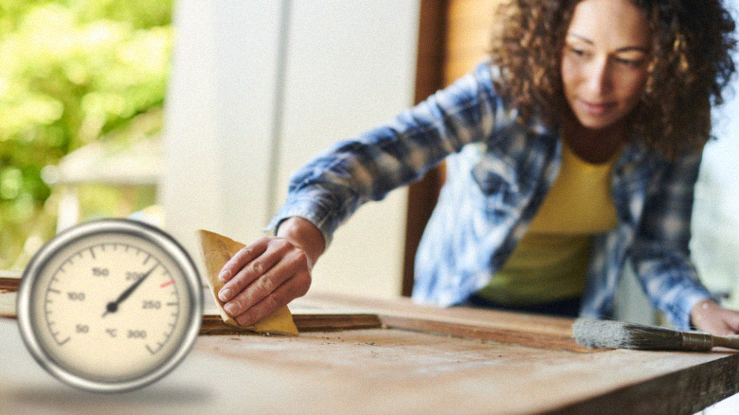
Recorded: 210 °C
